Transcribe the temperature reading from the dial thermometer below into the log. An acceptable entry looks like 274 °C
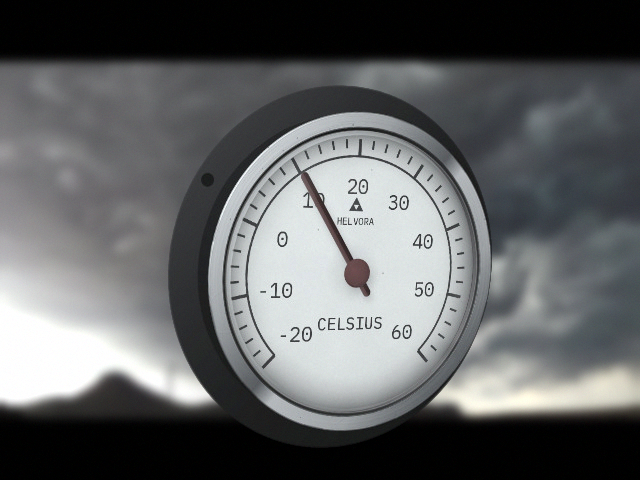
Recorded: 10 °C
